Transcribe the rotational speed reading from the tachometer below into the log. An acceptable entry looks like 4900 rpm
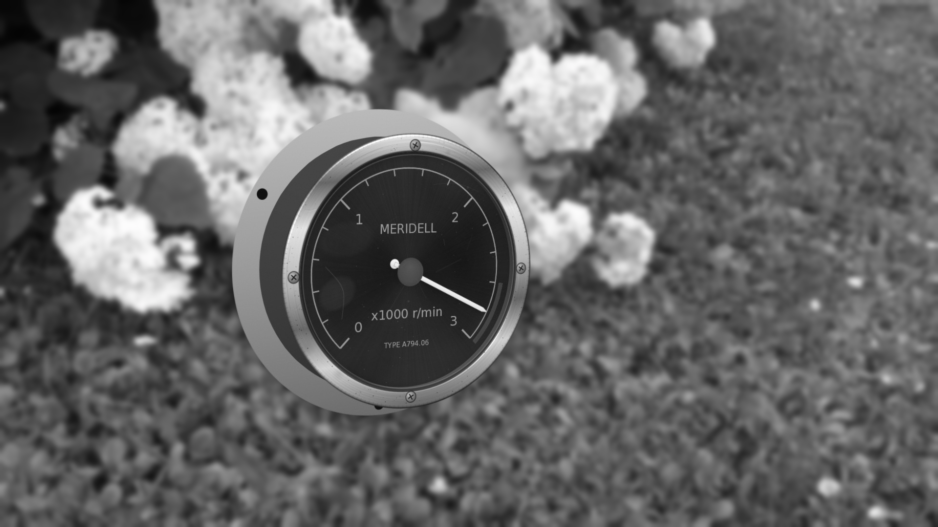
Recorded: 2800 rpm
